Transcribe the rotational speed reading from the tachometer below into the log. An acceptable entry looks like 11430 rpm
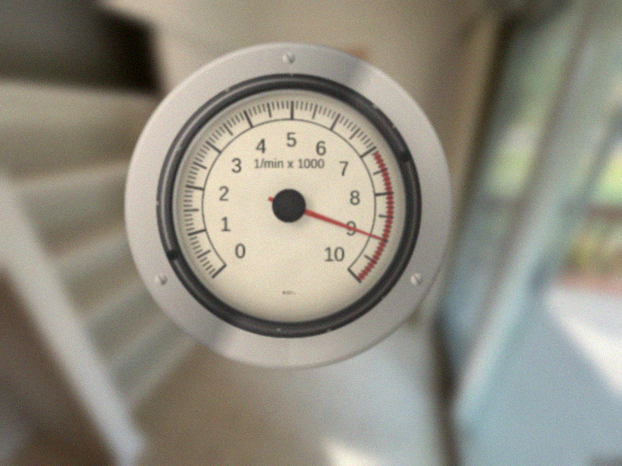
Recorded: 9000 rpm
